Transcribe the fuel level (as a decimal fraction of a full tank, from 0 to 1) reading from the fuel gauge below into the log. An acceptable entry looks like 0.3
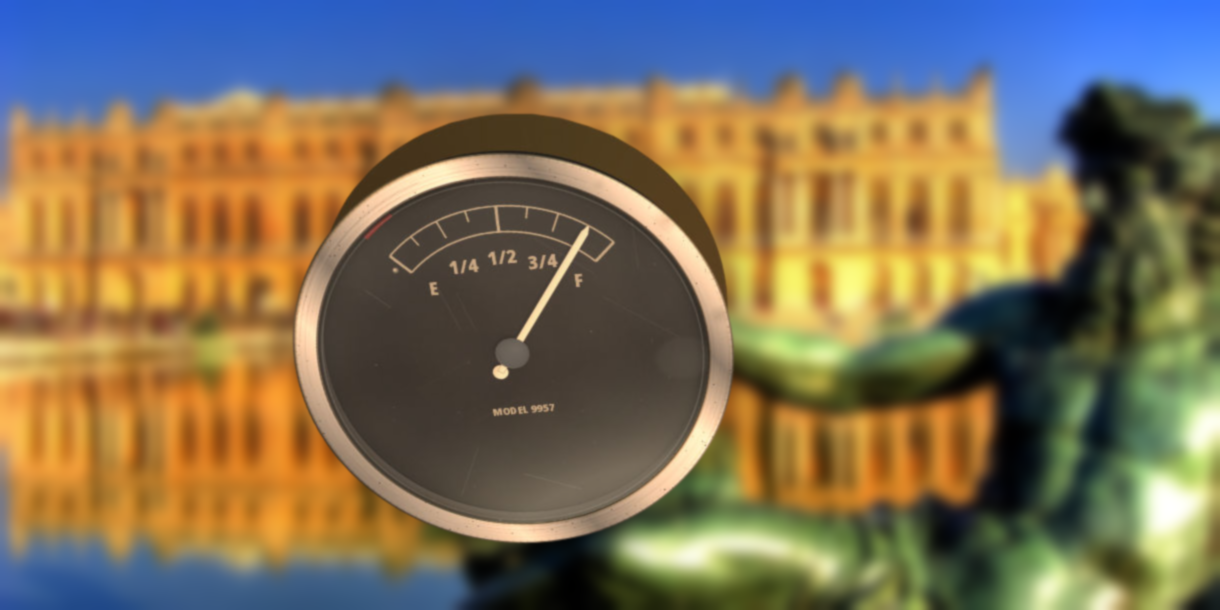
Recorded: 0.875
